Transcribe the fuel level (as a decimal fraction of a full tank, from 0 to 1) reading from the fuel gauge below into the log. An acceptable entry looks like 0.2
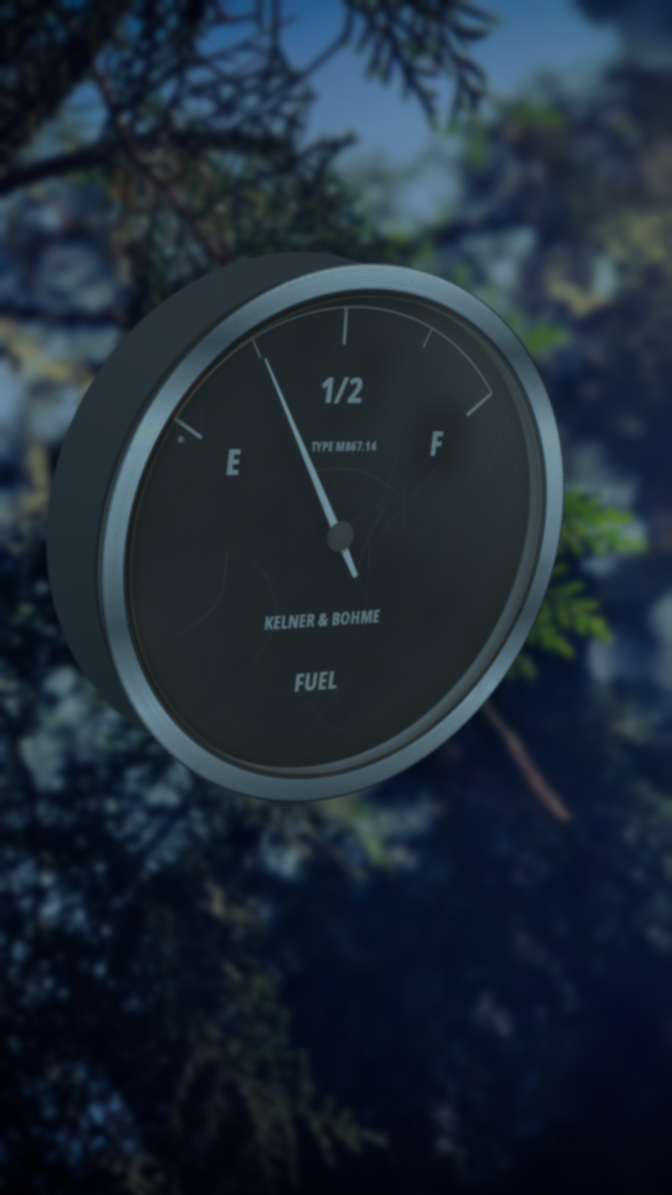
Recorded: 0.25
